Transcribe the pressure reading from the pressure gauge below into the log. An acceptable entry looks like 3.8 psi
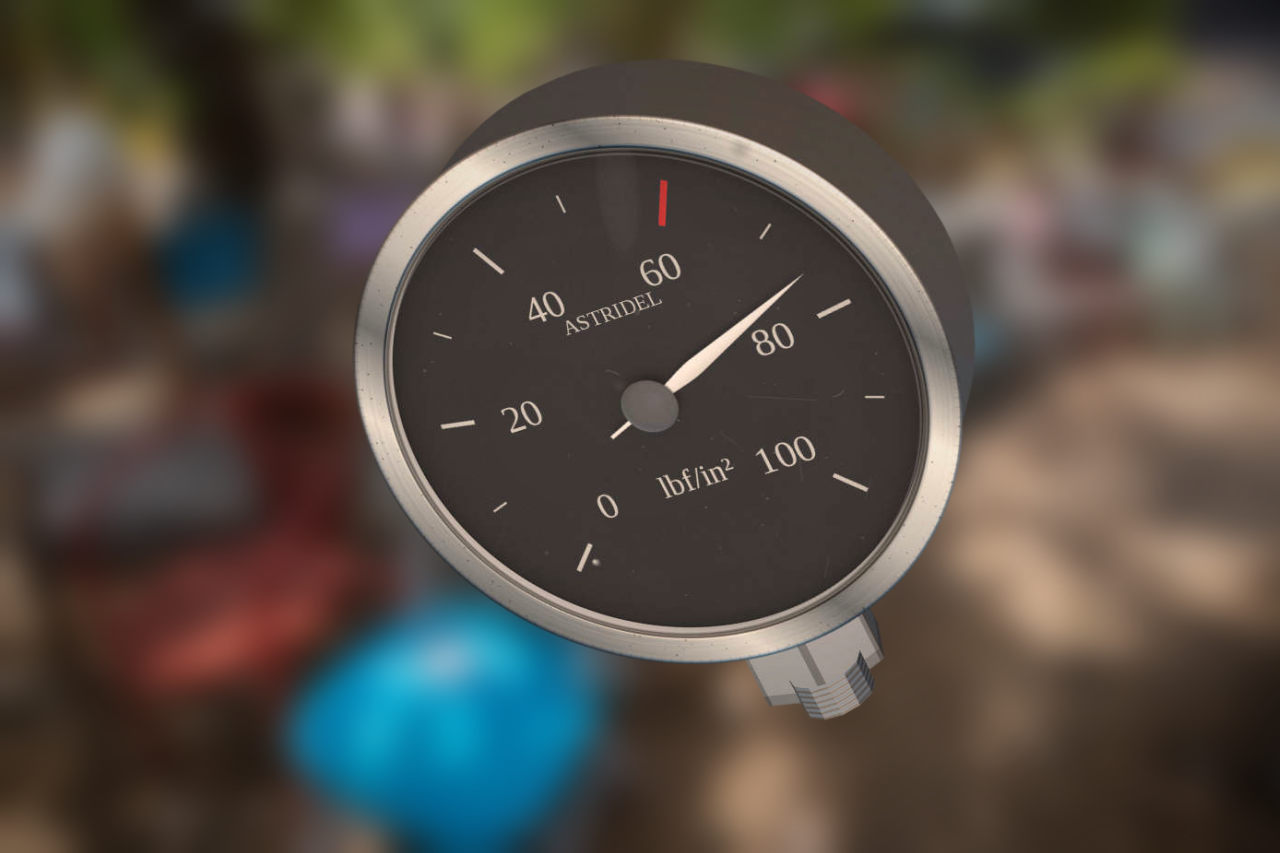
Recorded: 75 psi
